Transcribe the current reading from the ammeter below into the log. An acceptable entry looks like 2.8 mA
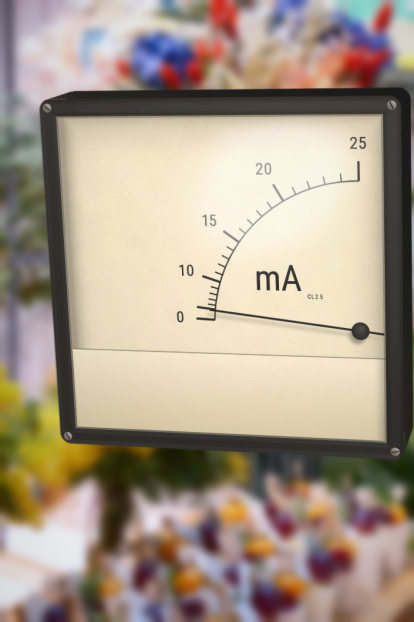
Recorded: 5 mA
